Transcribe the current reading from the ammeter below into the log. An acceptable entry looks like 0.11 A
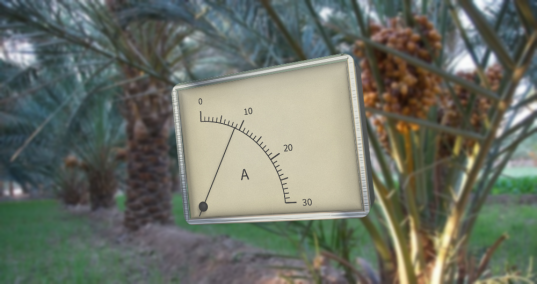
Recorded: 9 A
